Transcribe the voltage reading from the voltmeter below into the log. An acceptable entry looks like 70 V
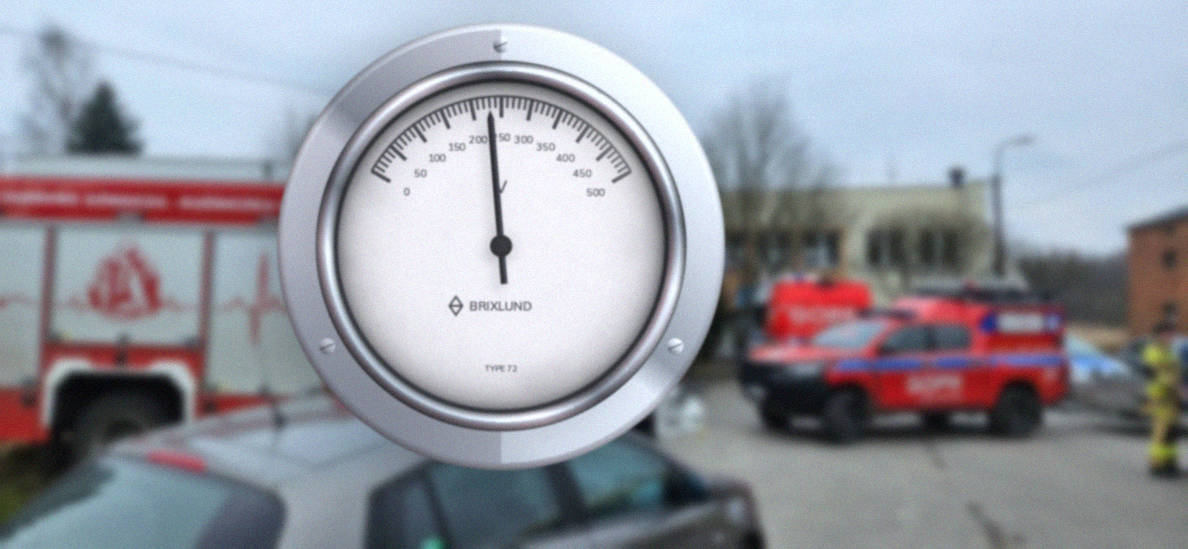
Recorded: 230 V
